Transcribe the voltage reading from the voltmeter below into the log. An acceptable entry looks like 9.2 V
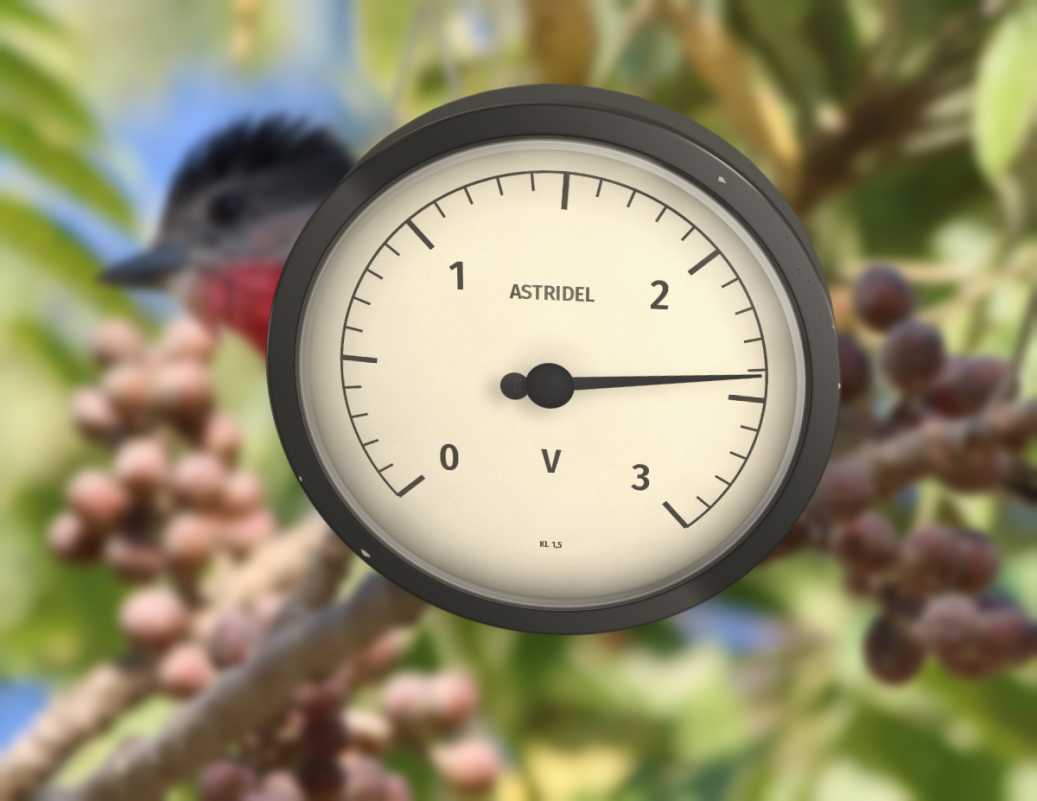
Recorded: 2.4 V
